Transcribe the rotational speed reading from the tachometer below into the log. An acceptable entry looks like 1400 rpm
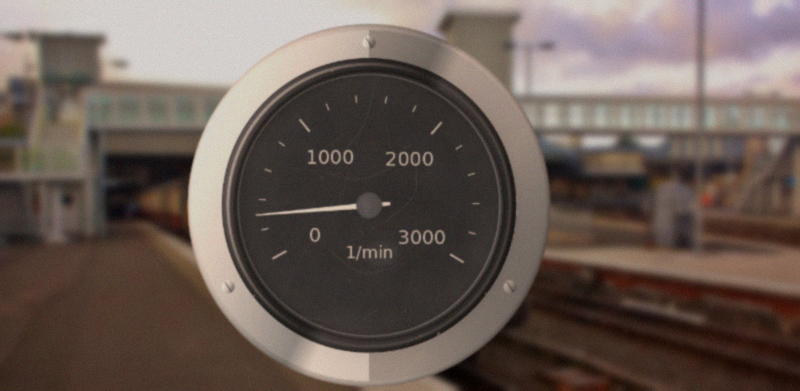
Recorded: 300 rpm
